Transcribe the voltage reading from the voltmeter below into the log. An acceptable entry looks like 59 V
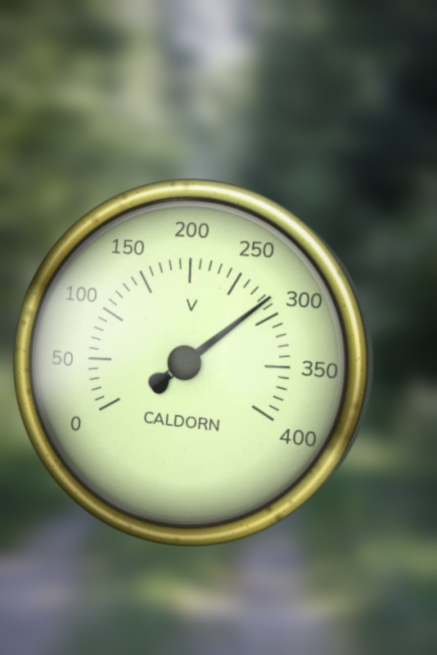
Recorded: 285 V
